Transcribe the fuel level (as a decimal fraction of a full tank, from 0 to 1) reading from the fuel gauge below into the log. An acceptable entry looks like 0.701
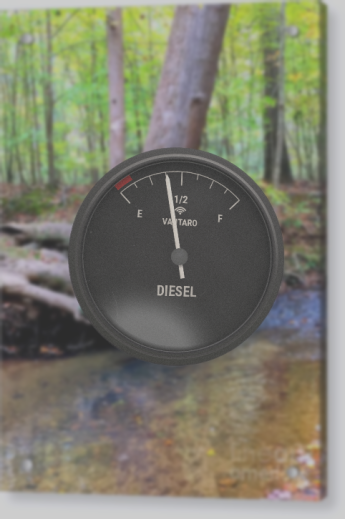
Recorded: 0.375
